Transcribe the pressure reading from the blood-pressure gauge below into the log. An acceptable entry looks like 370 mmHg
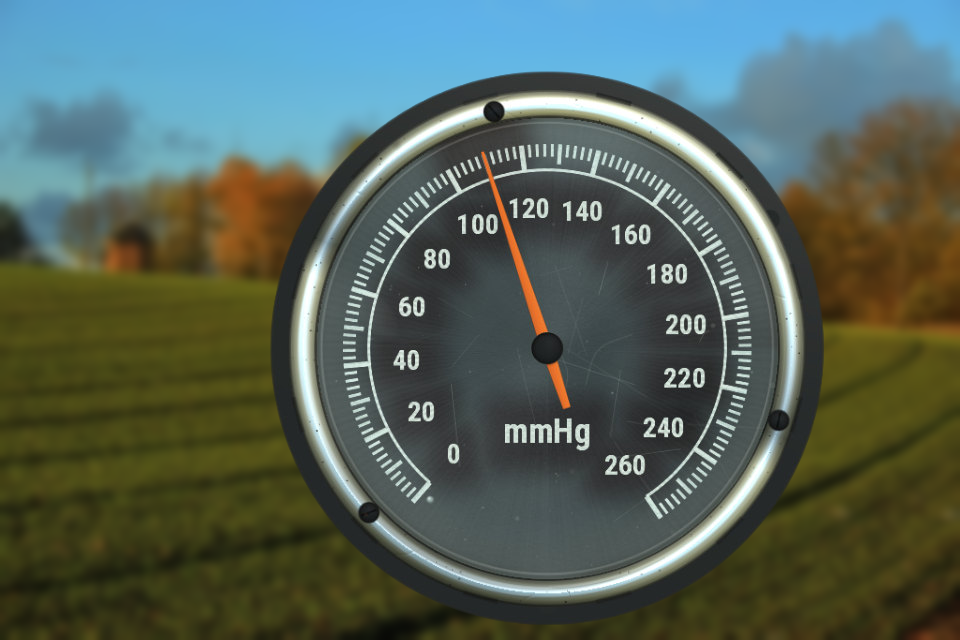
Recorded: 110 mmHg
